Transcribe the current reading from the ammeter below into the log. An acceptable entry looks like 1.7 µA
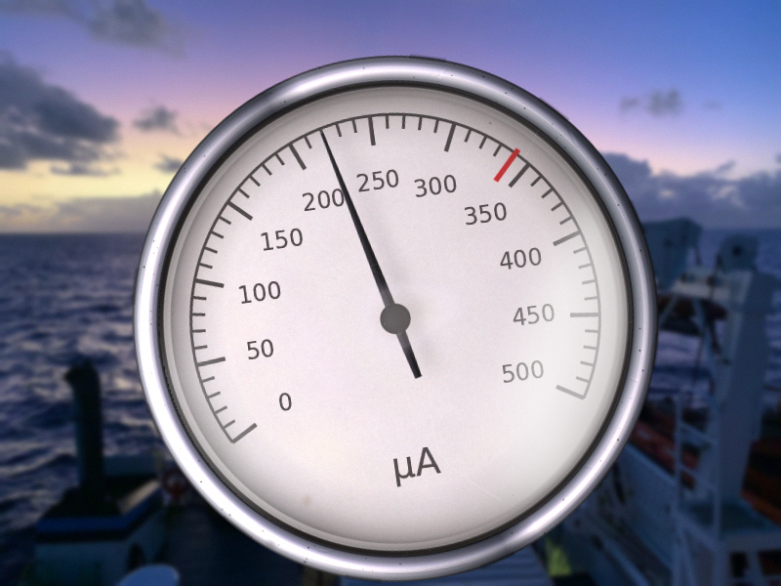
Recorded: 220 µA
